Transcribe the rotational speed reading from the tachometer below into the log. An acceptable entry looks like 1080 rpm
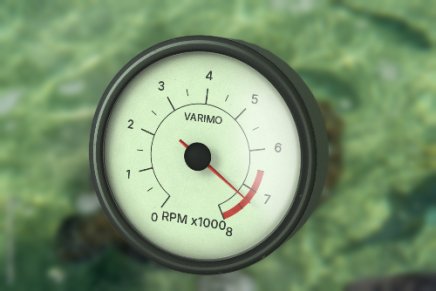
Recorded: 7250 rpm
